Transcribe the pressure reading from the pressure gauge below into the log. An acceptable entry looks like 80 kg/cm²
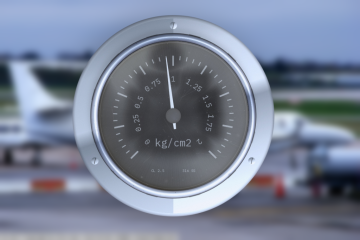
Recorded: 0.95 kg/cm²
